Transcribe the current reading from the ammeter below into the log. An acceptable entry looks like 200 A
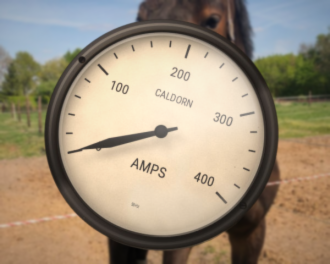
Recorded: 0 A
